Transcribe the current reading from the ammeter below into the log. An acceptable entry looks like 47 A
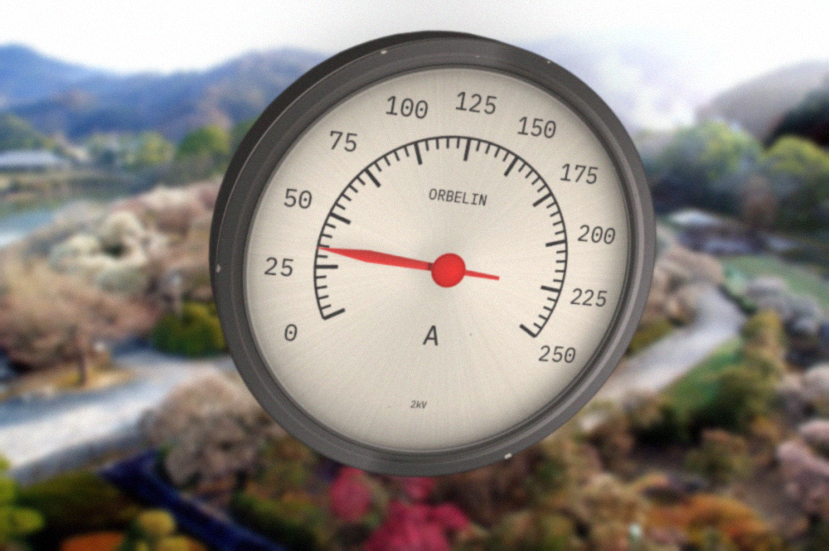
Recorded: 35 A
